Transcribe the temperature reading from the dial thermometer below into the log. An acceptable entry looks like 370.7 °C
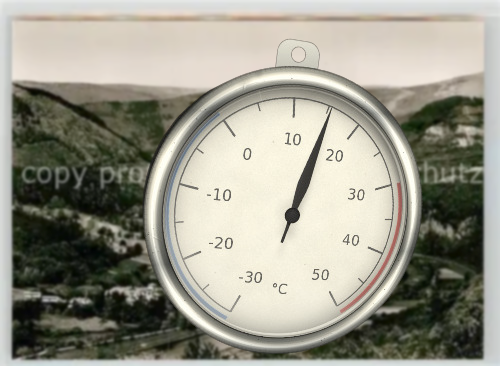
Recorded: 15 °C
